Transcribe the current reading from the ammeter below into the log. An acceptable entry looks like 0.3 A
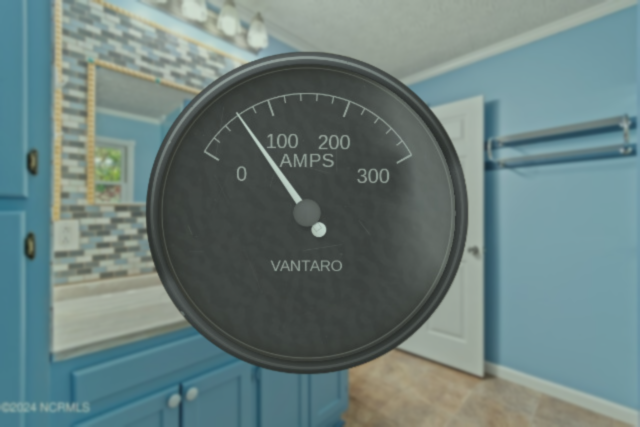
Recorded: 60 A
